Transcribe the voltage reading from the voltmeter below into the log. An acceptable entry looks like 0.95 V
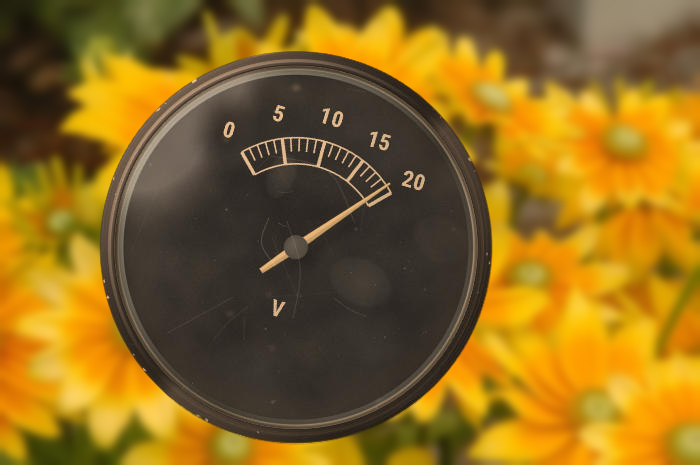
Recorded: 19 V
